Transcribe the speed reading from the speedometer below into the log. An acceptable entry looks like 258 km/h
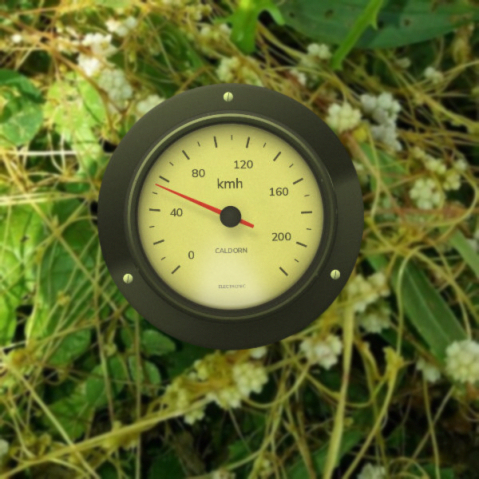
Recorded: 55 km/h
